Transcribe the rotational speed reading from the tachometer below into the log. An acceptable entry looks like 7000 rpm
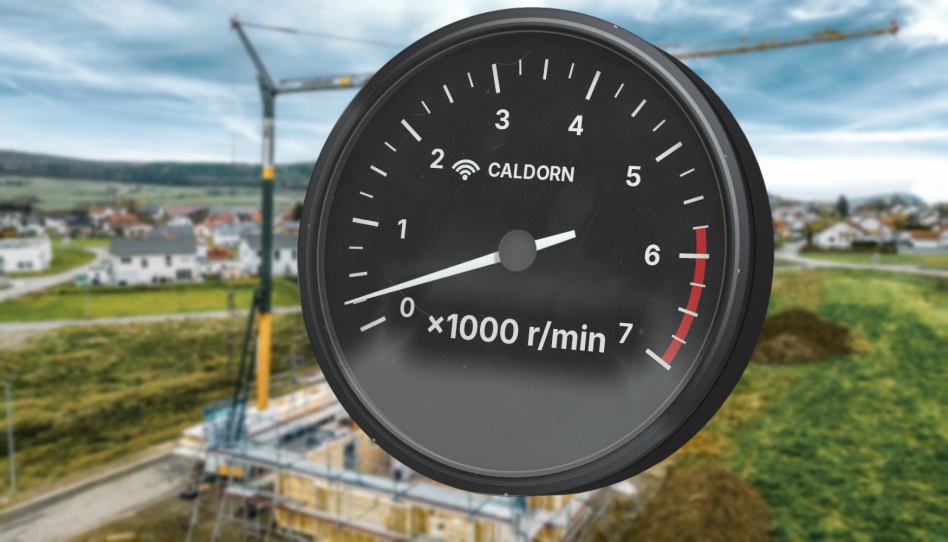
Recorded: 250 rpm
